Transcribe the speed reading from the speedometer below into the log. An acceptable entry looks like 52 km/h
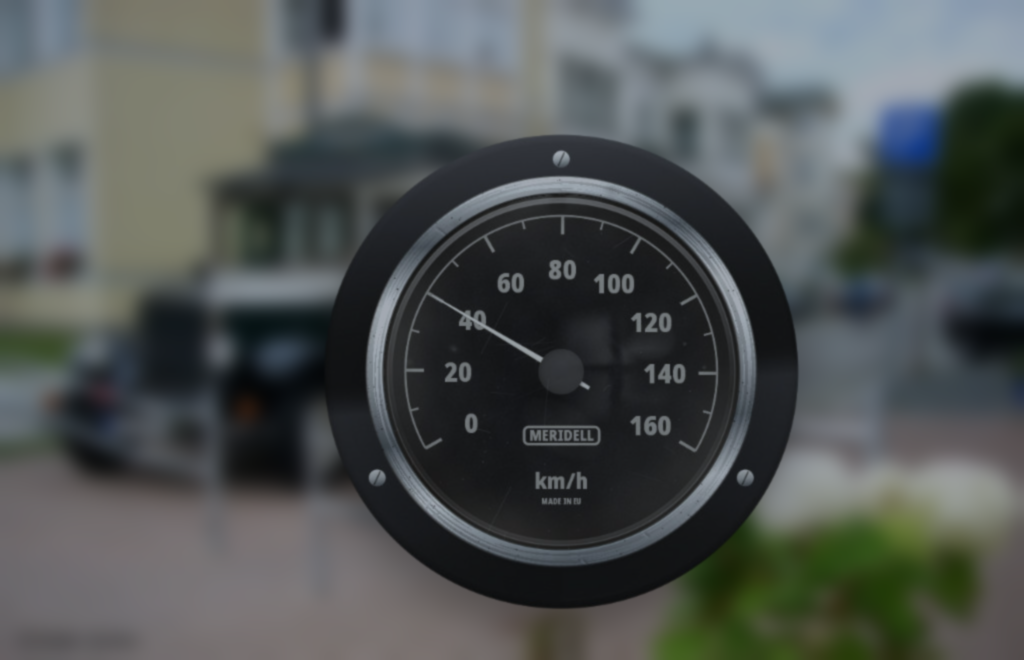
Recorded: 40 km/h
